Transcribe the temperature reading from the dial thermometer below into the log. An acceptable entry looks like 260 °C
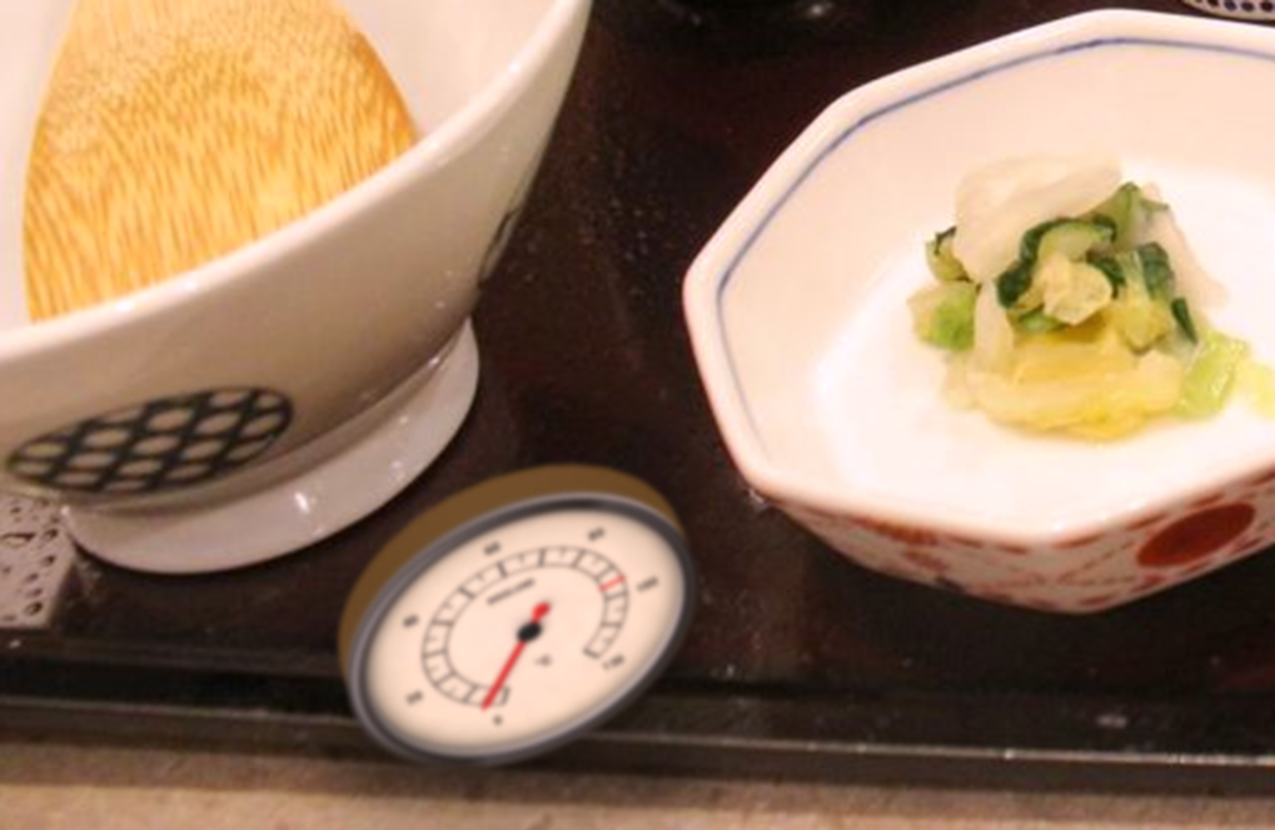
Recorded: 5 °C
